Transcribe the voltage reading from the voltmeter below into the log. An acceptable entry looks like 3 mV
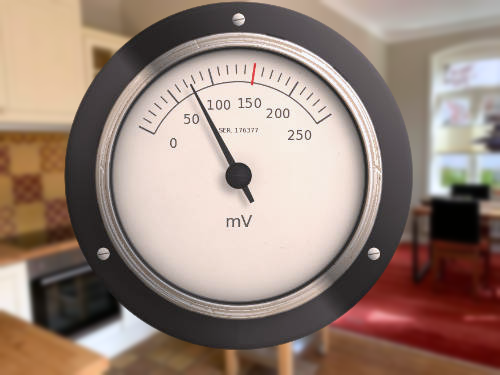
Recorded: 75 mV
